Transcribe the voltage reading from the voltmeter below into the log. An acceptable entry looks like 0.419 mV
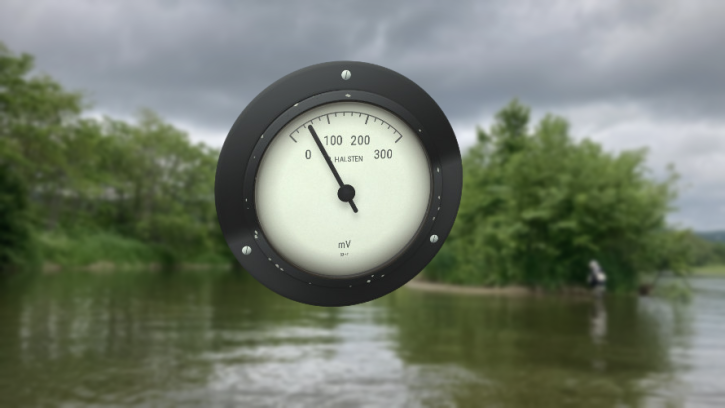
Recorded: 50 mV
